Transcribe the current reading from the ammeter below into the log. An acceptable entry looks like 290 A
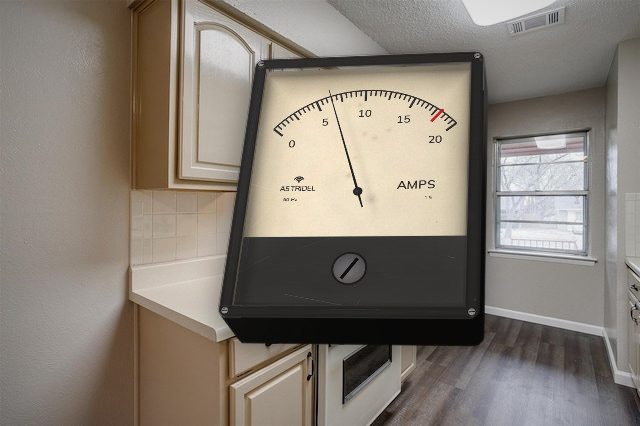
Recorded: 6.5 A
